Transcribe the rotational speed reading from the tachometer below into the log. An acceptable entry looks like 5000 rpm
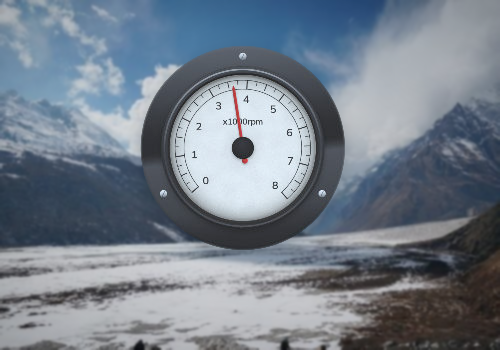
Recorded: 3625 rpm
